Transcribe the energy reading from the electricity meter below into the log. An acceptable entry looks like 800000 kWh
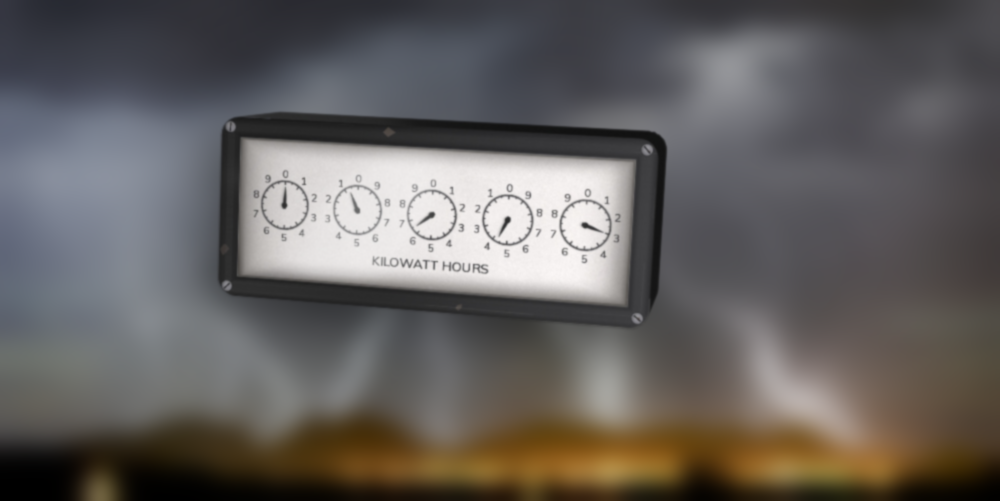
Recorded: 643 kWh
